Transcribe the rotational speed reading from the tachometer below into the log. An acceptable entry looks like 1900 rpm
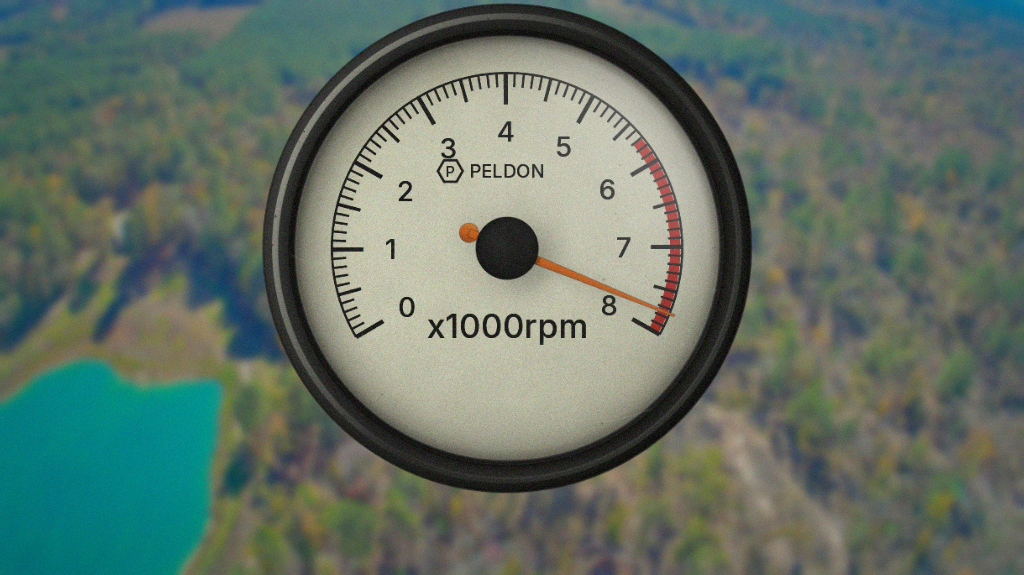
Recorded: 7750 rpm
